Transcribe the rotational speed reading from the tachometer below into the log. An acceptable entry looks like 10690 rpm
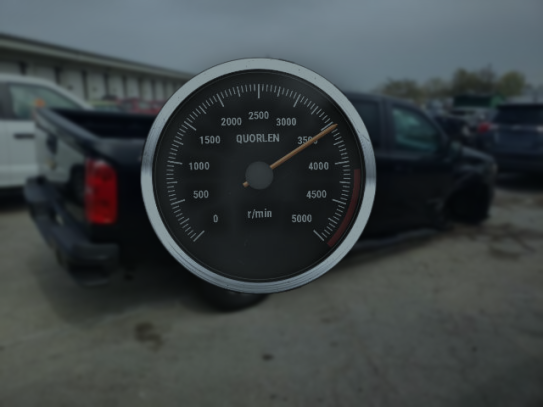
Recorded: 3550 rpm
